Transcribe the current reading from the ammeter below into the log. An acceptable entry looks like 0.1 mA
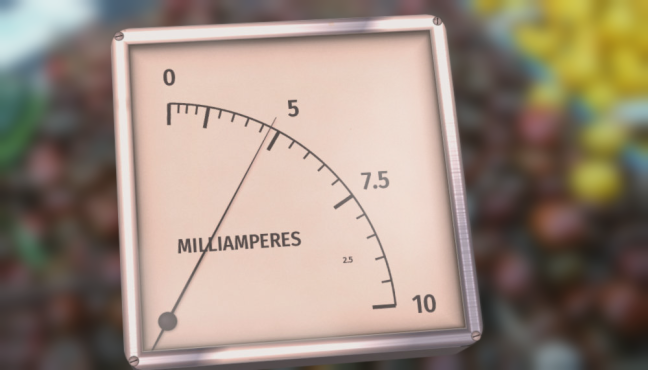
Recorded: 4.75 mA
